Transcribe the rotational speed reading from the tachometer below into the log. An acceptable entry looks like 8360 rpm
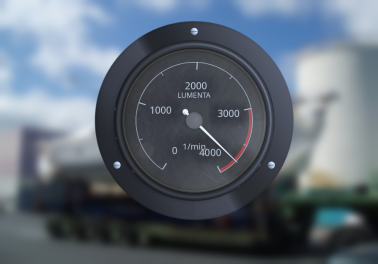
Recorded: 3750 rpm
